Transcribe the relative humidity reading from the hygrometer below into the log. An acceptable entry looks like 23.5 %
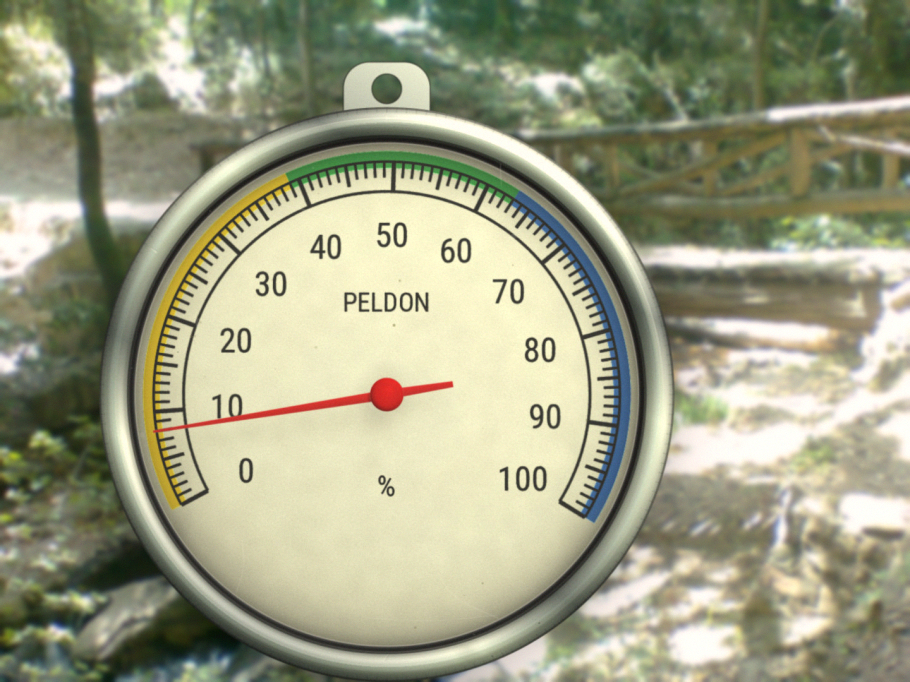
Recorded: 8 %
